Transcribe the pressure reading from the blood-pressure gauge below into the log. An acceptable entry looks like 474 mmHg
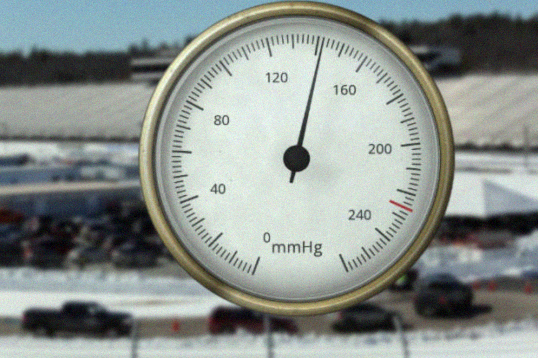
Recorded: 142 mmHg
